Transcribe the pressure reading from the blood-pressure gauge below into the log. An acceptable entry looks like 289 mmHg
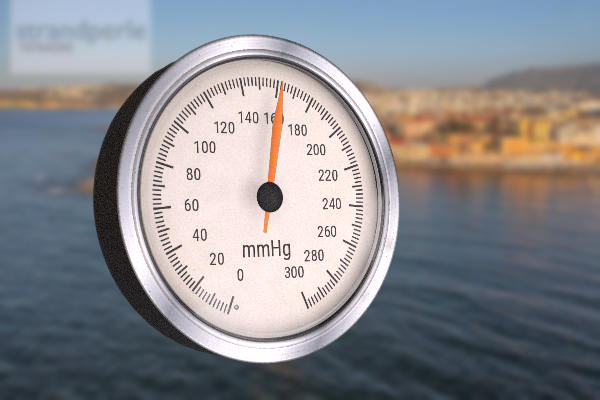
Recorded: 160 mmHg
